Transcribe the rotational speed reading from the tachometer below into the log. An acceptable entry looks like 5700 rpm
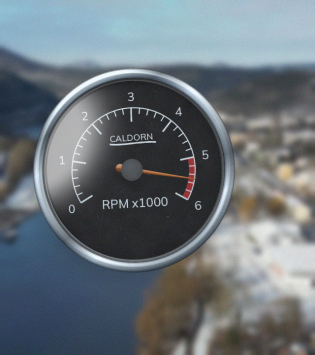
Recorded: 5500 rpm
